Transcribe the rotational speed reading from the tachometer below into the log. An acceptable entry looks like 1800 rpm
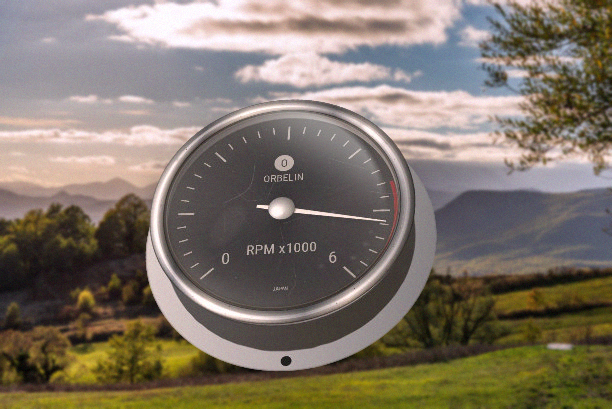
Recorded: 5200 rpm
